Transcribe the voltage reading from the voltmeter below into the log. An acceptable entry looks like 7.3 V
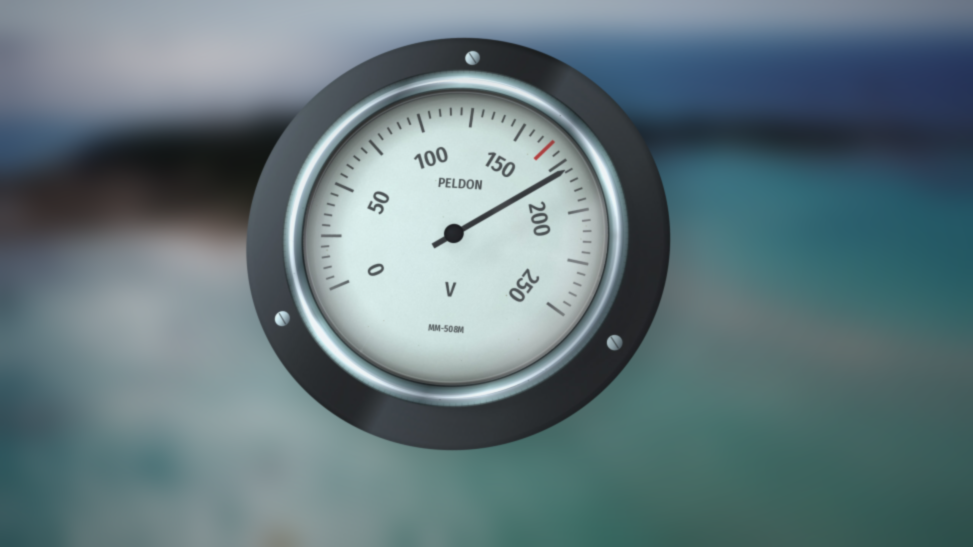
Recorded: 180 V
